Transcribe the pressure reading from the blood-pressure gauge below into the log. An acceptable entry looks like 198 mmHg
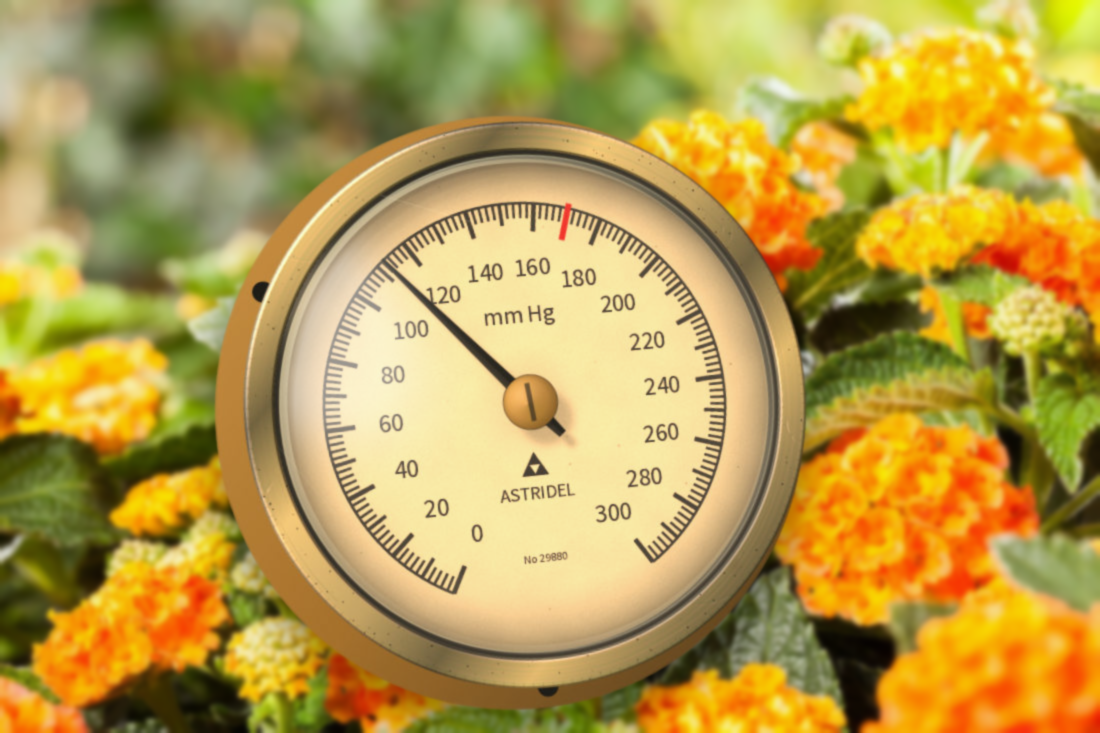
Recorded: 112 mmHg
